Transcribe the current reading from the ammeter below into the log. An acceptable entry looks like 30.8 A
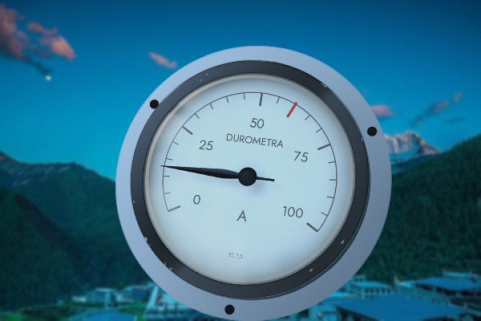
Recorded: 12.5 A
